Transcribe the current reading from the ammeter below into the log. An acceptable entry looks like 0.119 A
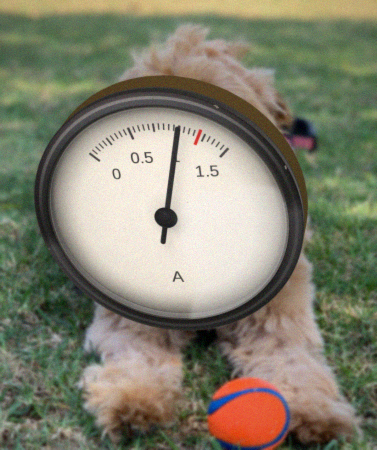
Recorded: 1 A
